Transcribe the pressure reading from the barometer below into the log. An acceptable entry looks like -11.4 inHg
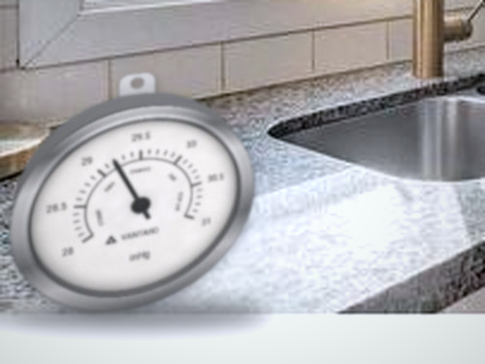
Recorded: 29.2 inHg
